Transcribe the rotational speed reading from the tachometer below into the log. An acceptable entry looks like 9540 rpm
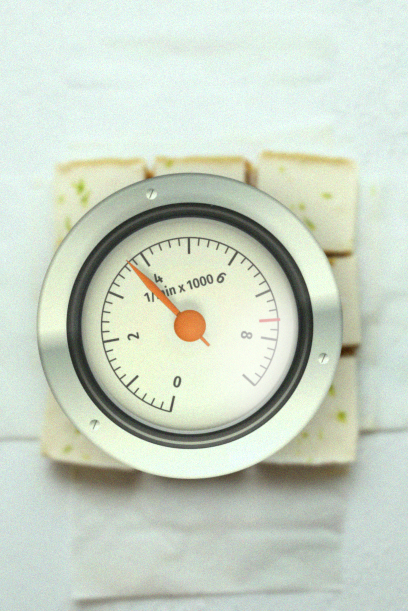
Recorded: 3700 rpm
